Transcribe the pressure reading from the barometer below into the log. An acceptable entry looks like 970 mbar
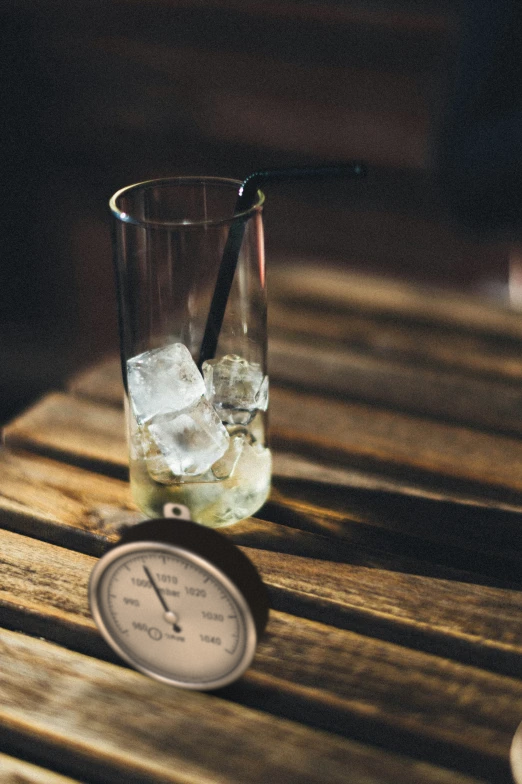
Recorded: 1005 mbar
